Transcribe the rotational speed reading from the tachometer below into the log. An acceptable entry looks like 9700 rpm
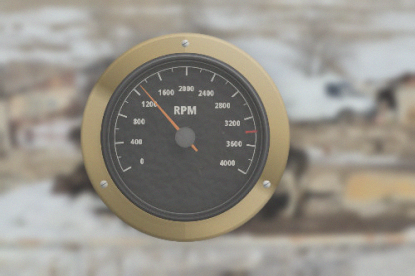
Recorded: 1300 rpm
